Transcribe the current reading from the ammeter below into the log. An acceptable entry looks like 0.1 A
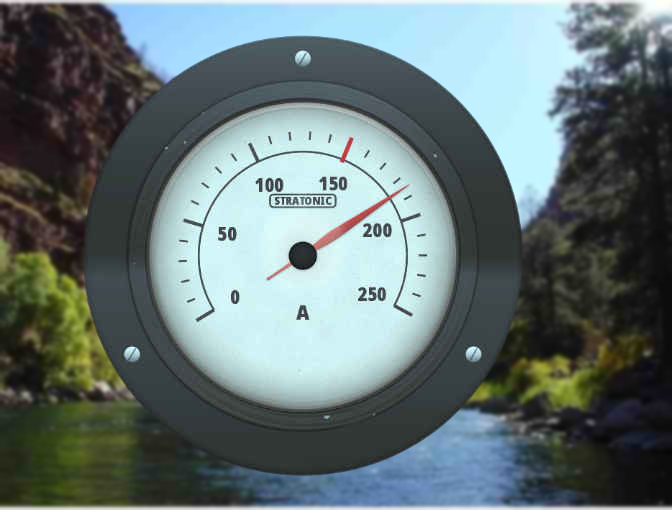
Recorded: 185 A
